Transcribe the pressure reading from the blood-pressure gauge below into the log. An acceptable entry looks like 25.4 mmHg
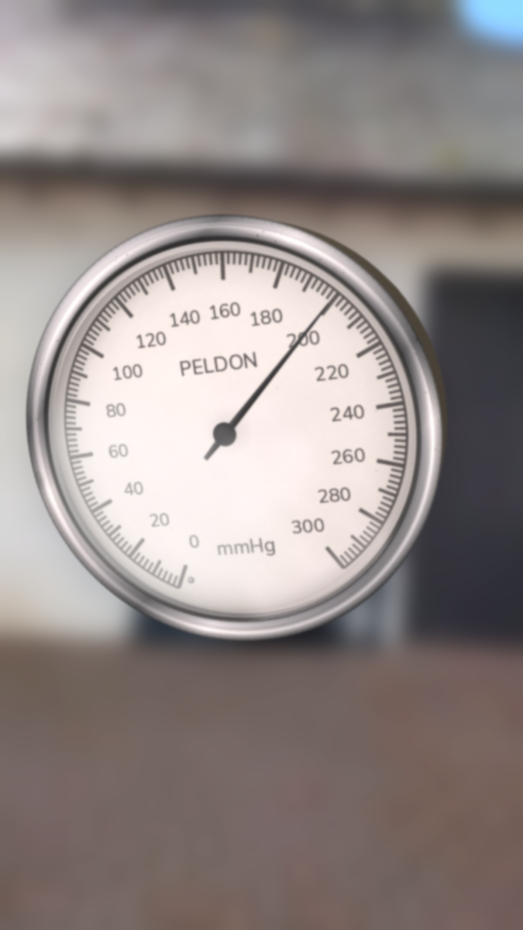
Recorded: 200 mmHg
